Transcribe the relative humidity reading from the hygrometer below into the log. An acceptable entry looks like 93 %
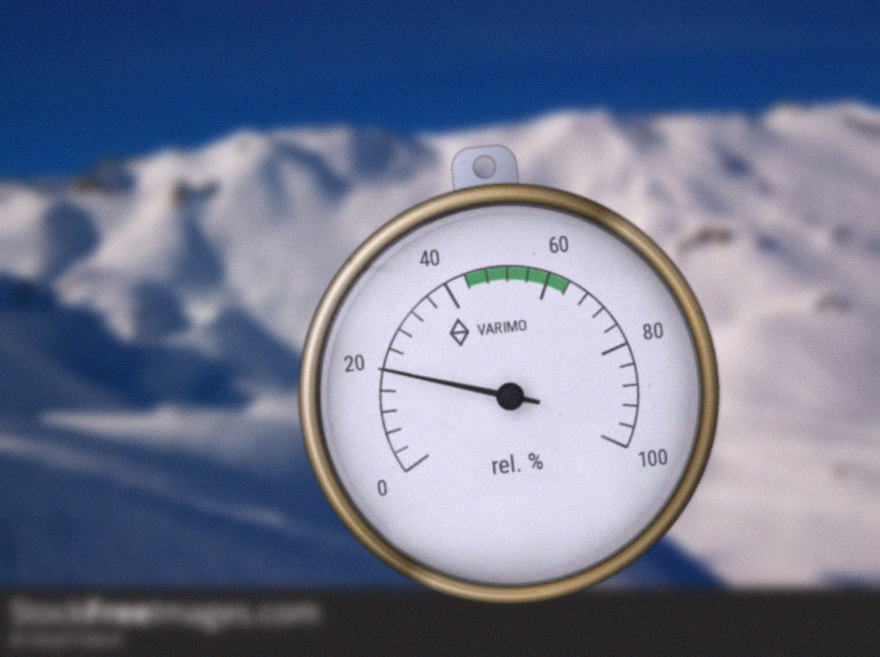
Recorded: 20 %
